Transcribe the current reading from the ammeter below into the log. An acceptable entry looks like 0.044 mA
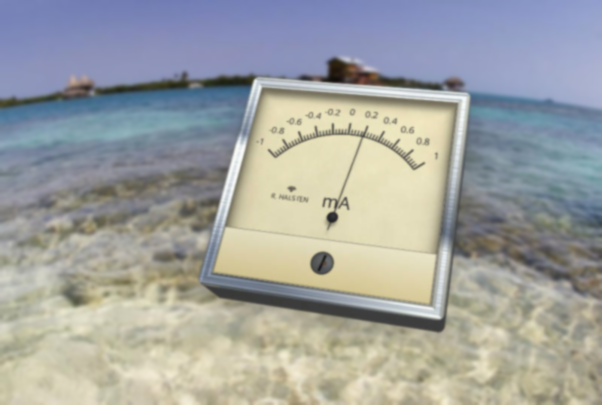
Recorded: 0.2 mA
